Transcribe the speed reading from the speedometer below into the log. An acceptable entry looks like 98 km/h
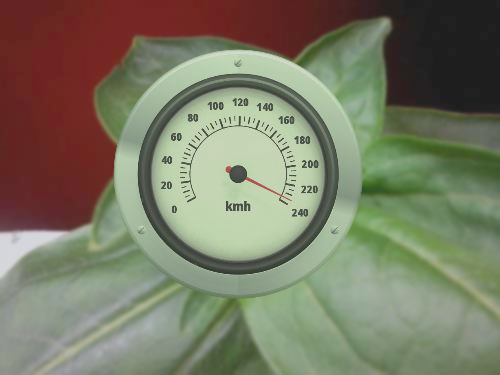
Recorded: 235 km/h
